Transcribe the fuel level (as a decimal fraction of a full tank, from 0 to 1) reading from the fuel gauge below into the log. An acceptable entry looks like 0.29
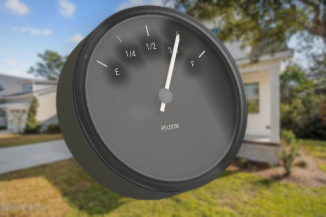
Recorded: 0.75
